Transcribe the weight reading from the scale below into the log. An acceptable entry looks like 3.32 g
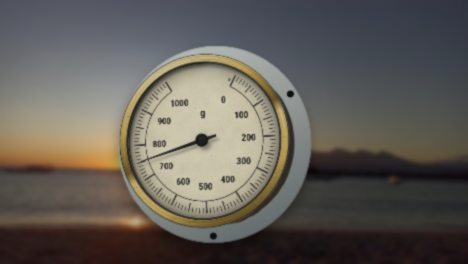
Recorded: 750 g
